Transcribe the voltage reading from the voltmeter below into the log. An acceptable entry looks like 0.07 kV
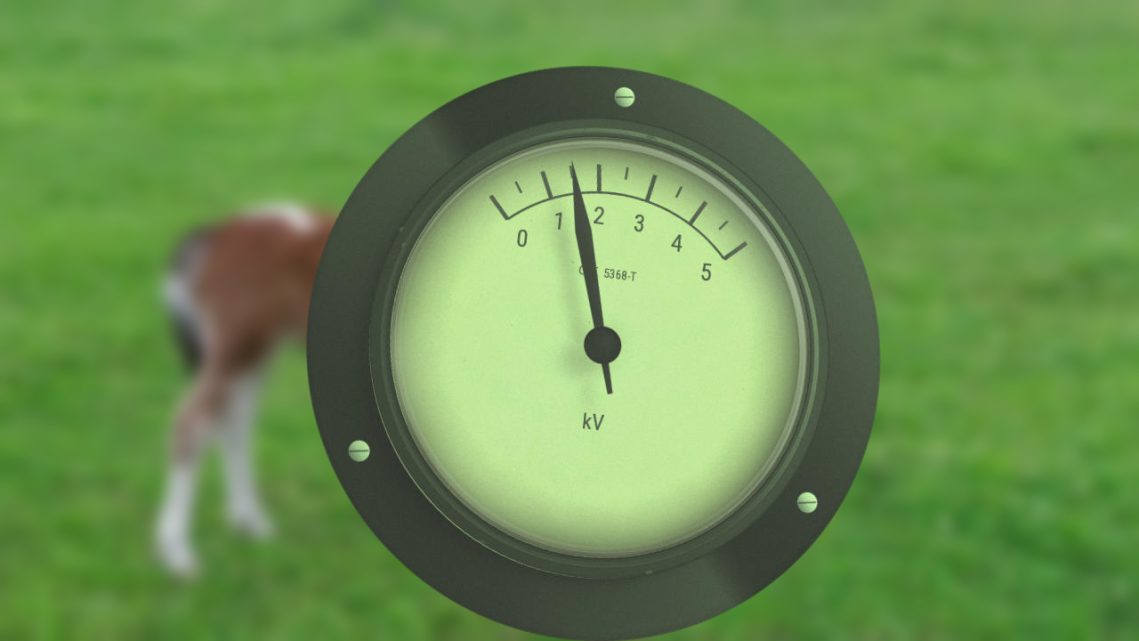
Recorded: 1.5 kV
